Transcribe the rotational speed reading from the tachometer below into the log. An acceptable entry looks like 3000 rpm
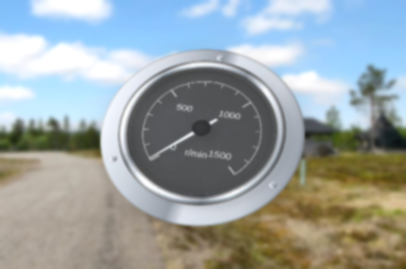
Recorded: 0 rpm
